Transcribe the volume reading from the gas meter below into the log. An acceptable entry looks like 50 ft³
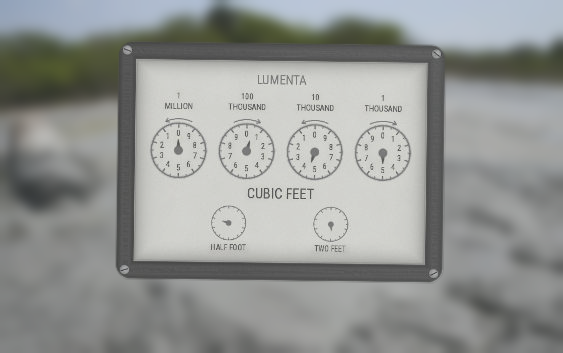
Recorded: 4500 ft³
